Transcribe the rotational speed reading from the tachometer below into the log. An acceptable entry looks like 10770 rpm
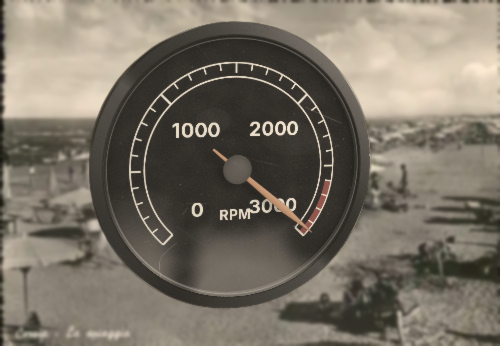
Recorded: 2950 rpm
